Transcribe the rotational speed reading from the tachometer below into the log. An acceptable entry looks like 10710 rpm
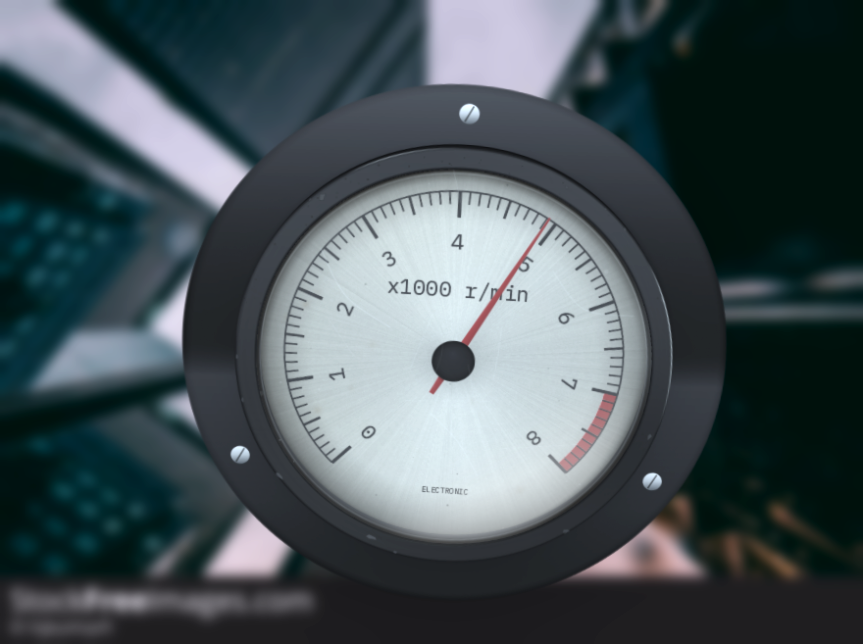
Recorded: 4900 rpm
